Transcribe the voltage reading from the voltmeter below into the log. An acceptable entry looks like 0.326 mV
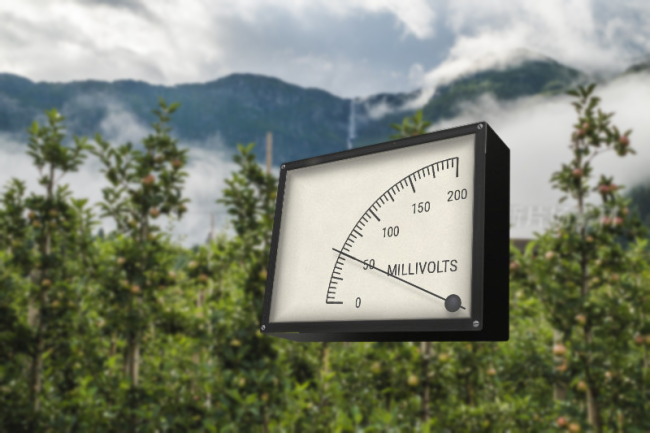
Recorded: 50 mV
